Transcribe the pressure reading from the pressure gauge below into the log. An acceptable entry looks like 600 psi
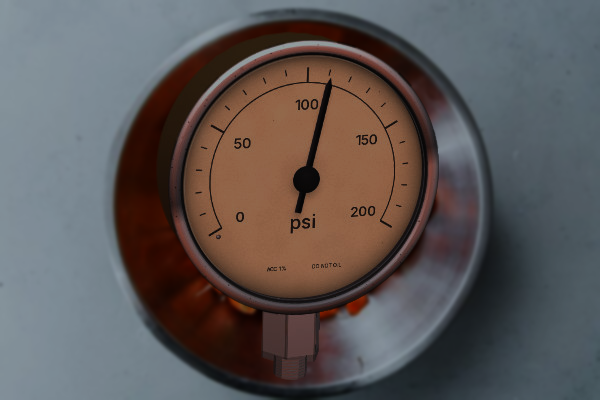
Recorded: 110 psi
